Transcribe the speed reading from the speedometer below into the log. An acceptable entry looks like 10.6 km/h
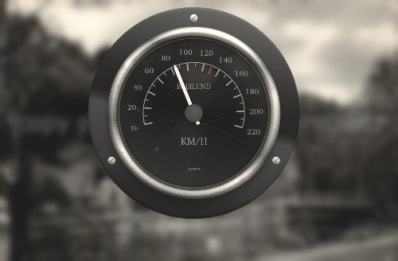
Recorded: 85 km/h
